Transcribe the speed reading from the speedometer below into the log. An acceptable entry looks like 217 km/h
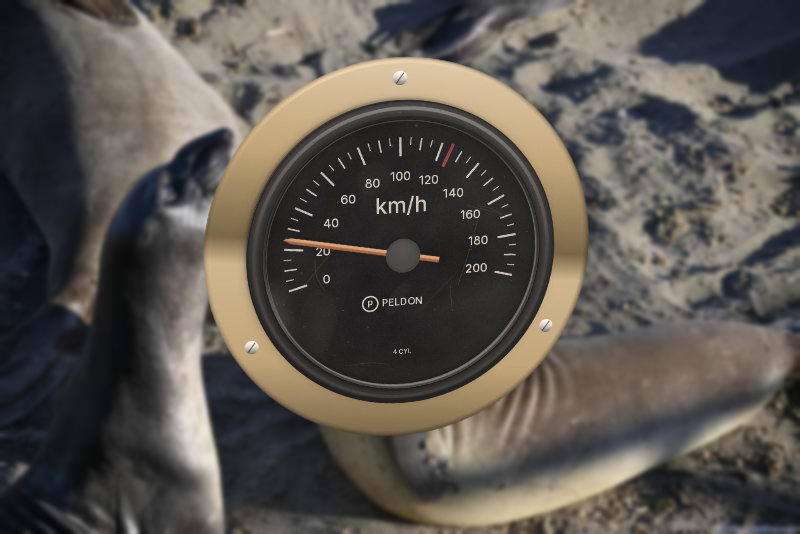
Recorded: 25 km/h
